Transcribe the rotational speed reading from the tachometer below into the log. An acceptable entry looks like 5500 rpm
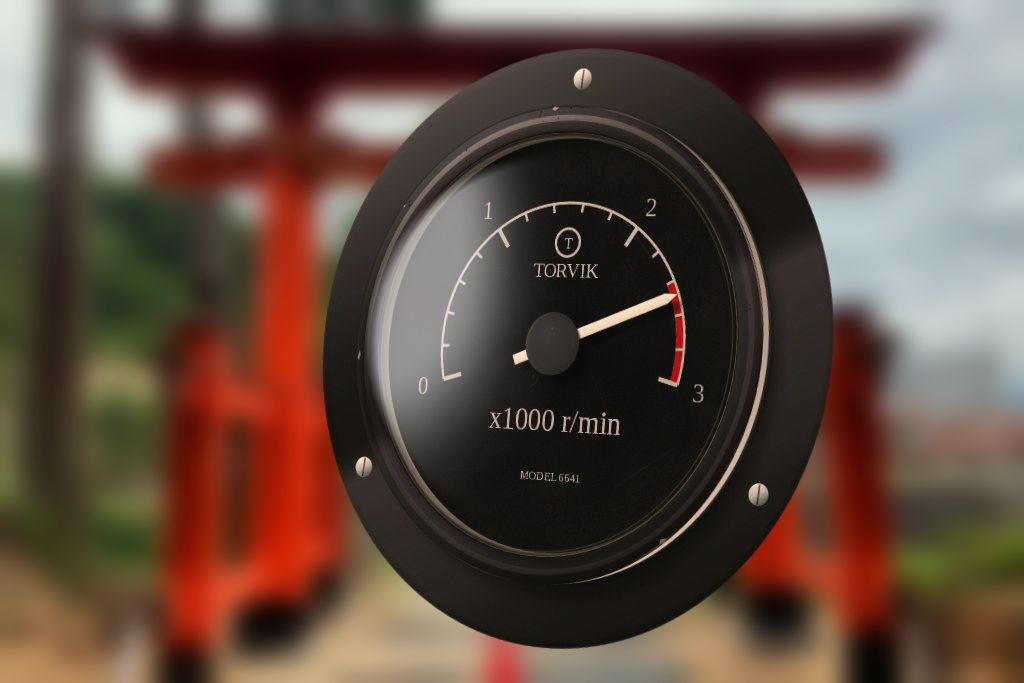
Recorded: 2500 rpm
